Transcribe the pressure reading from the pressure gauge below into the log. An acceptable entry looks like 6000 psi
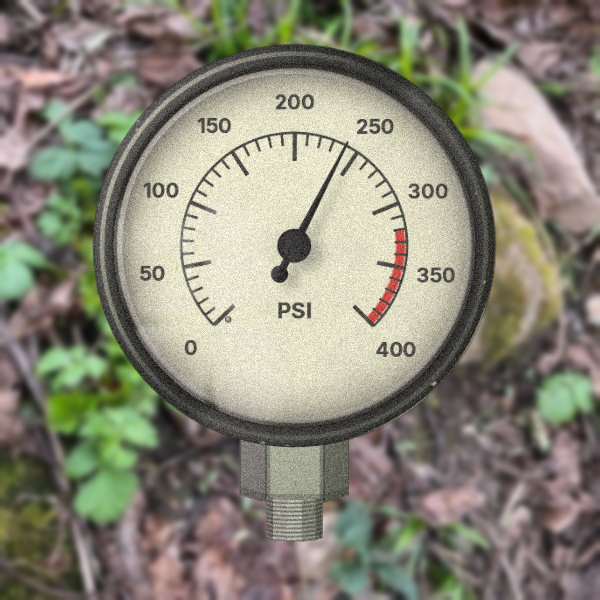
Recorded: 240 psi
